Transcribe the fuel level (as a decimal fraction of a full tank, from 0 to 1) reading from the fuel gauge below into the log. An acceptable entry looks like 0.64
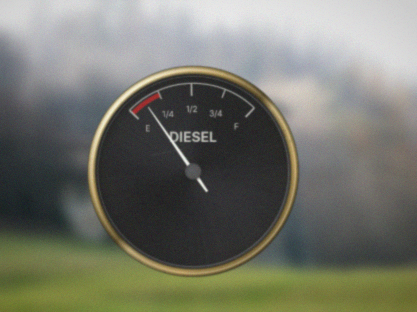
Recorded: 0.125
